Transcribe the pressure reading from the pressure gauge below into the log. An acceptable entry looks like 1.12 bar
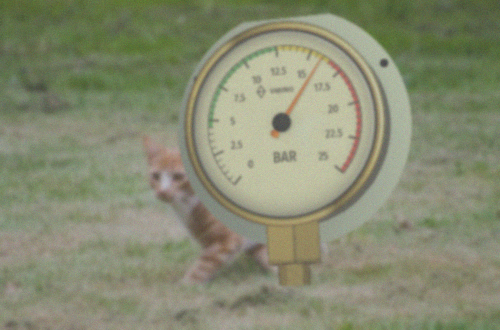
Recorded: 16 bar
